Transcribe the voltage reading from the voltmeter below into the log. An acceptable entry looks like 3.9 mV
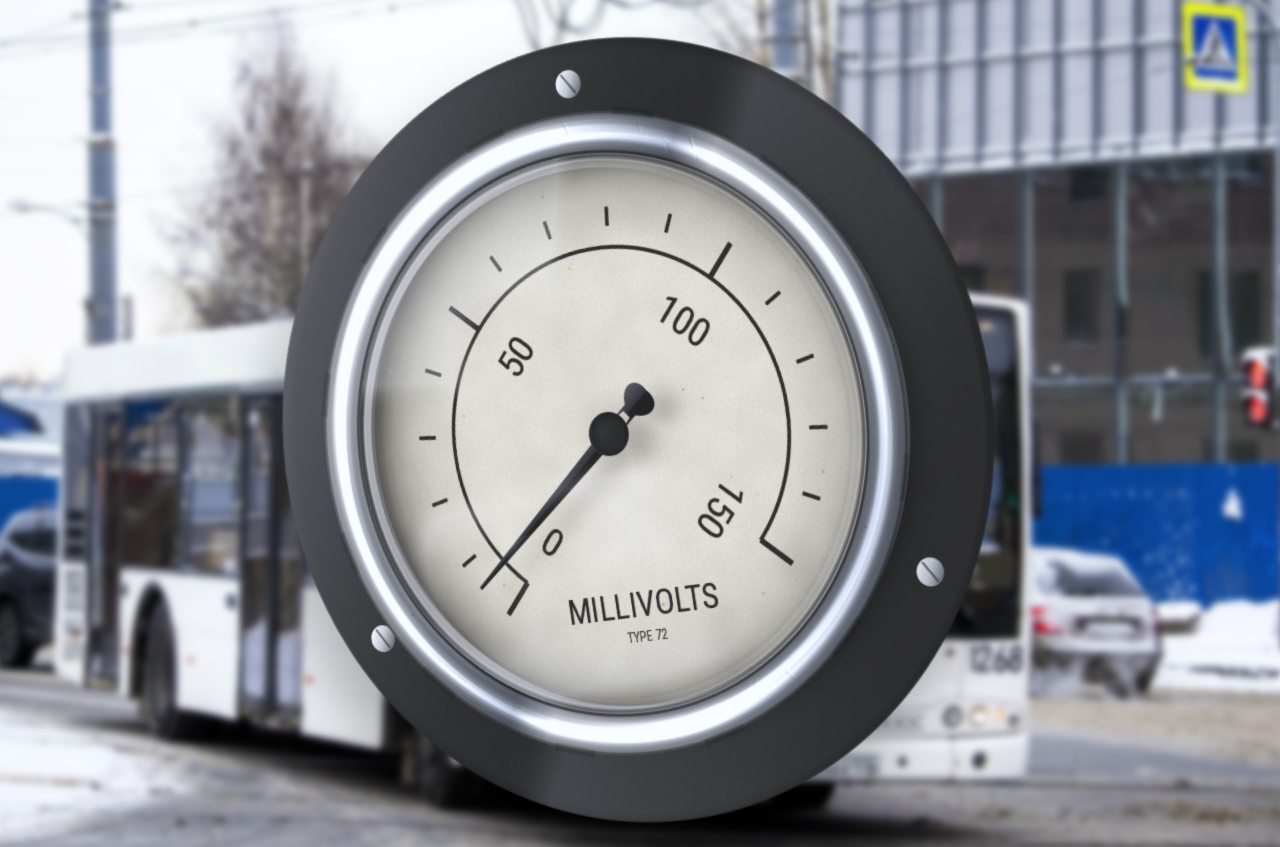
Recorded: 5 mV
